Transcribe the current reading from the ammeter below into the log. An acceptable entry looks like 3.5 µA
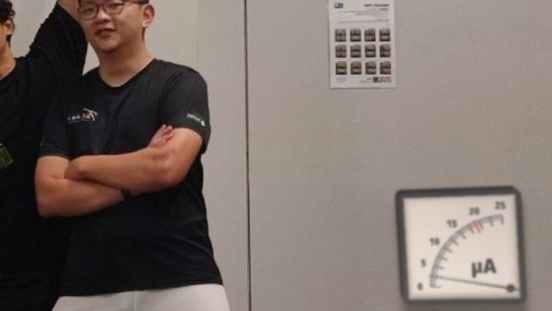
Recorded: 2.5 µA
